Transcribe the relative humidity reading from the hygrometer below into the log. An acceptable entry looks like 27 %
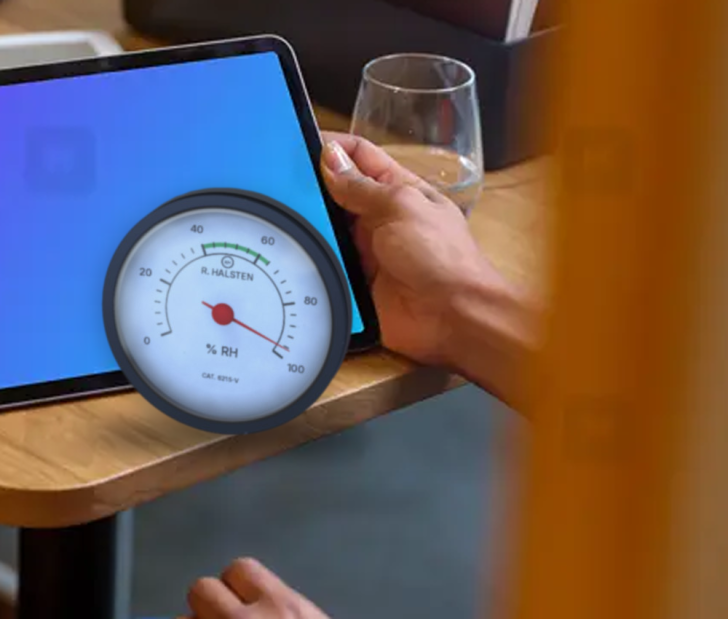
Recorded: 96 %
